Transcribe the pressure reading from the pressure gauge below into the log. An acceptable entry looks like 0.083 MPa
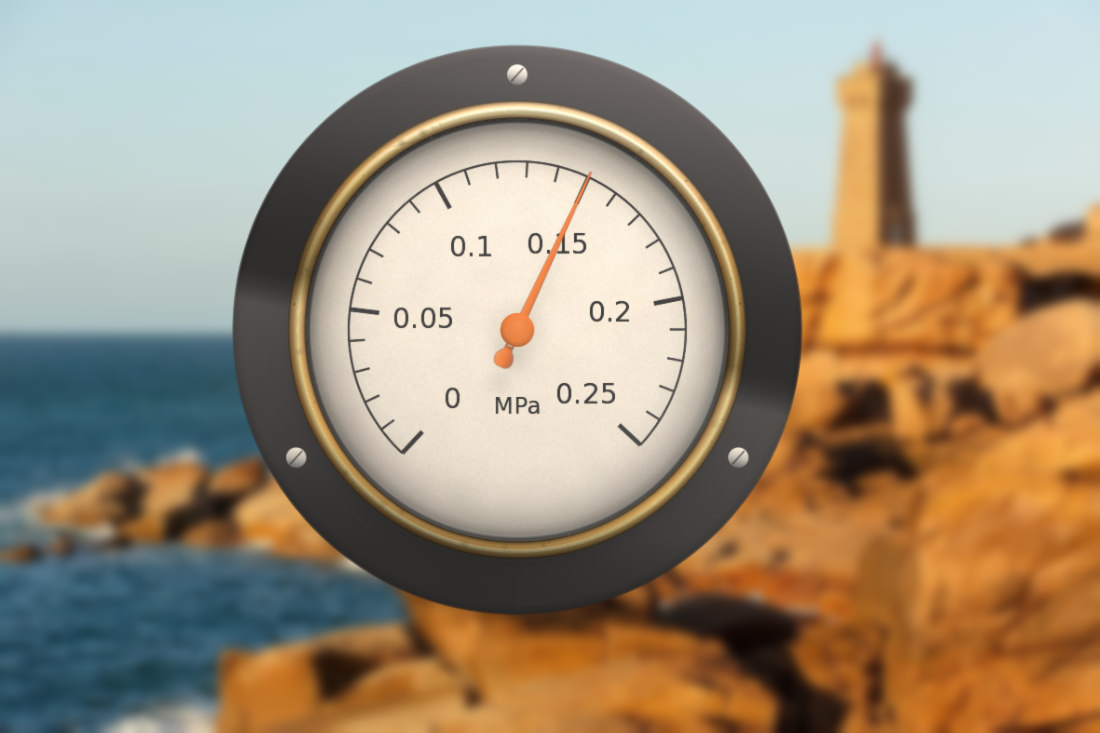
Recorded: 0.15 MPa
